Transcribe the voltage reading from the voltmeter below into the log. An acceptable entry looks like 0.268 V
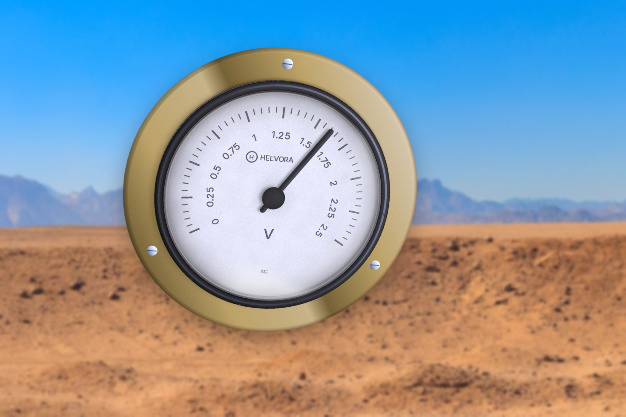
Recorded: 1.6 V
